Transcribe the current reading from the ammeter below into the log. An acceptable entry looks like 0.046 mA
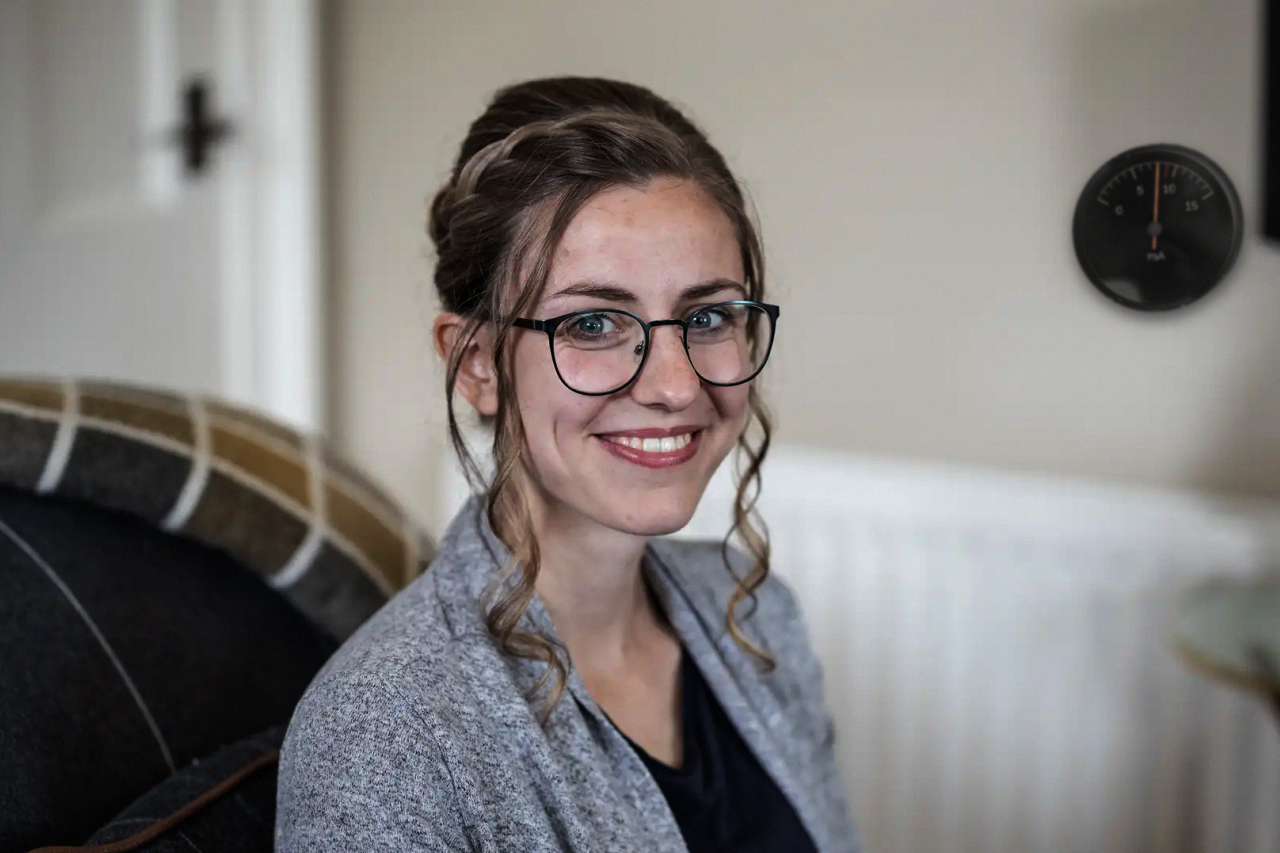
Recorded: 8 mA
